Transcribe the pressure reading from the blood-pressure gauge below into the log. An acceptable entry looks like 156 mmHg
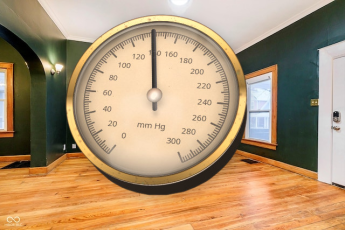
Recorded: 140 mmHg
